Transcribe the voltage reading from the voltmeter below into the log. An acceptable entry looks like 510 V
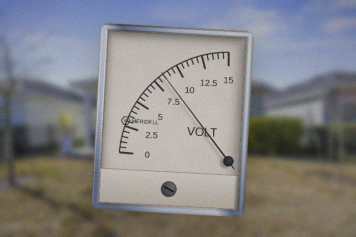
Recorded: 8.5 V
